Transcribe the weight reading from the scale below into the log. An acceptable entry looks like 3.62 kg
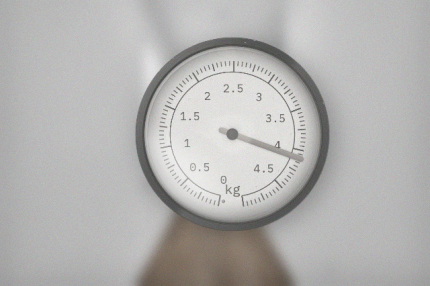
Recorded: 4.1 kg
